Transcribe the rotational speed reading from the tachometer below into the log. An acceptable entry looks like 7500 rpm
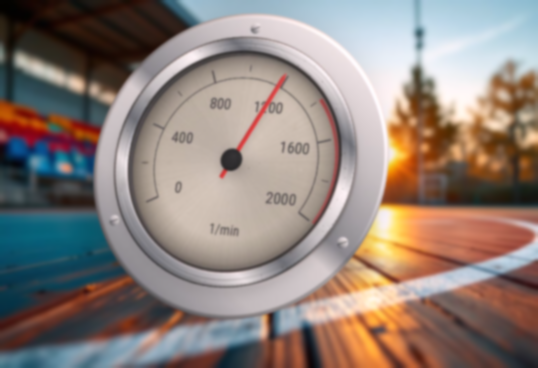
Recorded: 1200 rpm
